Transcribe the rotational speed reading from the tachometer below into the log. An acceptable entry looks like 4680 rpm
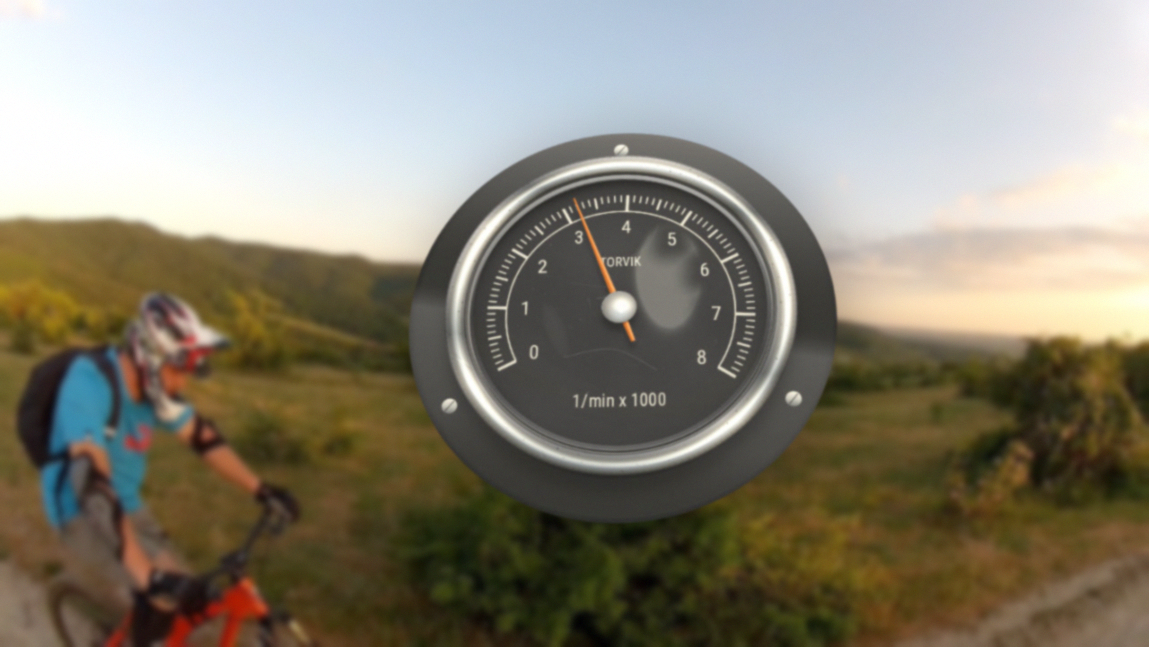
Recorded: 3200 rpm
